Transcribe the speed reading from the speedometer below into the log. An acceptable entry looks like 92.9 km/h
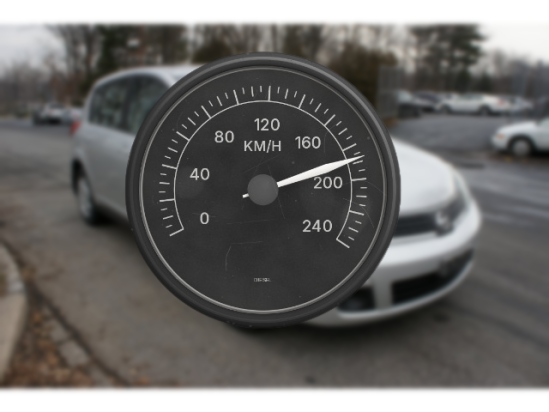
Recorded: 187.5 km/h
